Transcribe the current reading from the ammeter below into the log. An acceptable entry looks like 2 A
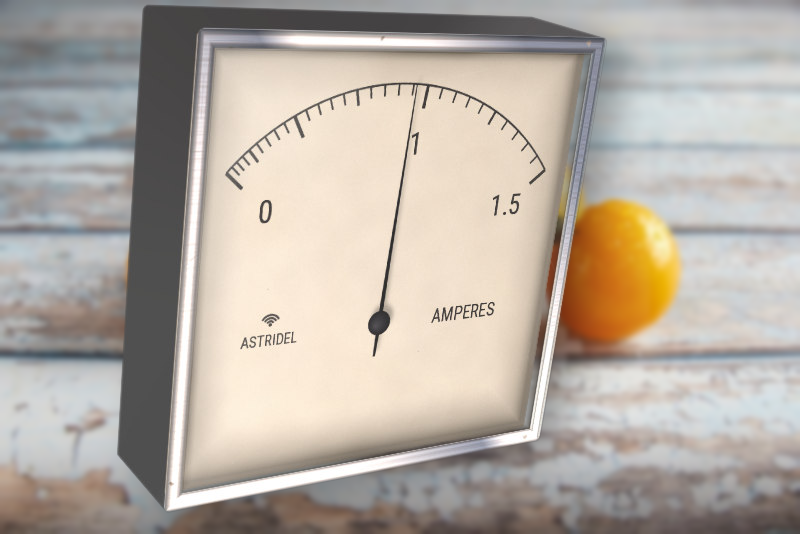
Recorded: 0.95 A
